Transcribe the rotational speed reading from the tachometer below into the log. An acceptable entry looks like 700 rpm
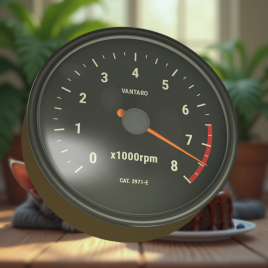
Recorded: 7500 rpm
